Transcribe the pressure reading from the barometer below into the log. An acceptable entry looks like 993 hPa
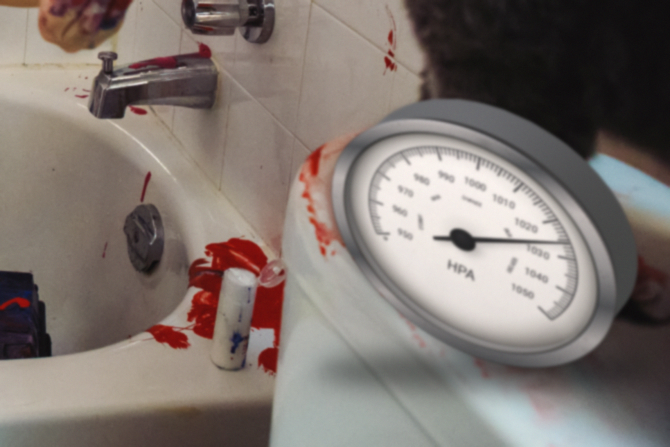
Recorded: 1025 hPa
